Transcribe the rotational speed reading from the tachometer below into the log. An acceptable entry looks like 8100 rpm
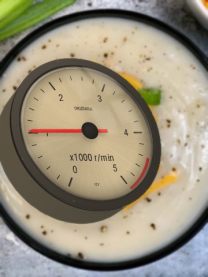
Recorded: 1000 rpm
